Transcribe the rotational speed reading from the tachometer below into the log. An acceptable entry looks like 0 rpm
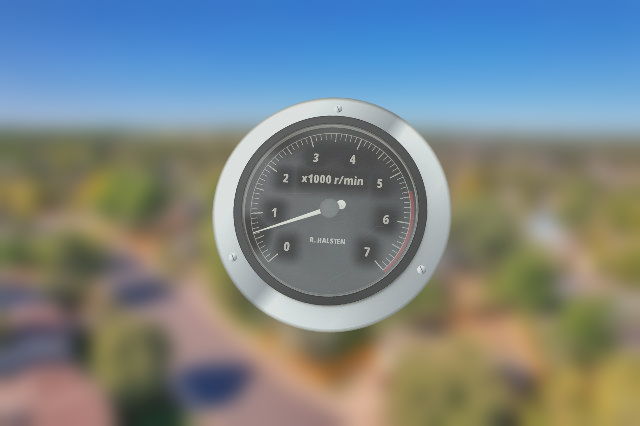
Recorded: 600 rpm
